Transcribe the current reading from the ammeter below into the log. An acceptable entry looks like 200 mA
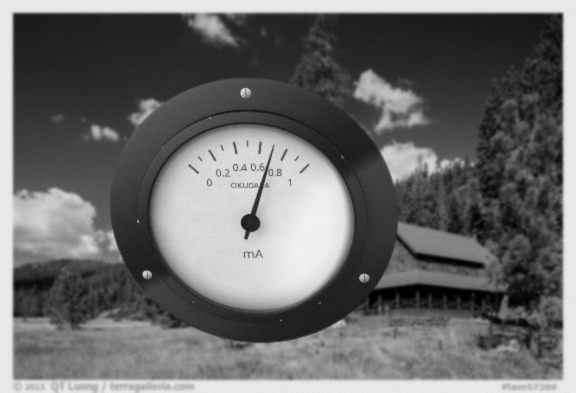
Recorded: 0.7 mA
